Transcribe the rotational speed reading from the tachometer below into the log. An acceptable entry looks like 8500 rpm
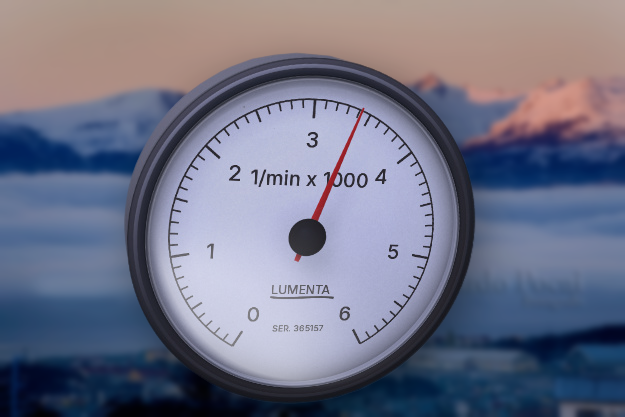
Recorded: 3400 rpm
